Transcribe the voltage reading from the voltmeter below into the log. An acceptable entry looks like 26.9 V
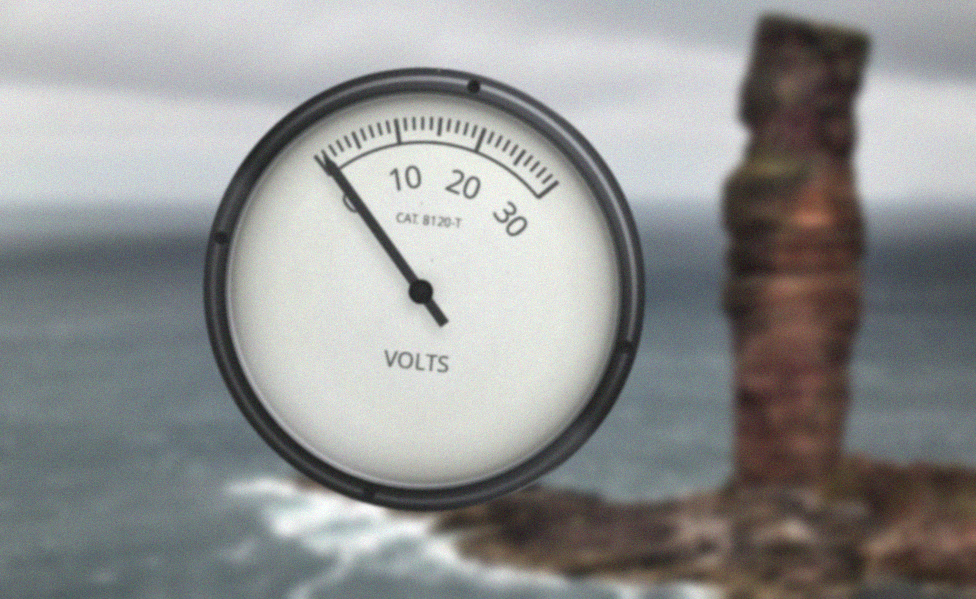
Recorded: 1 V
